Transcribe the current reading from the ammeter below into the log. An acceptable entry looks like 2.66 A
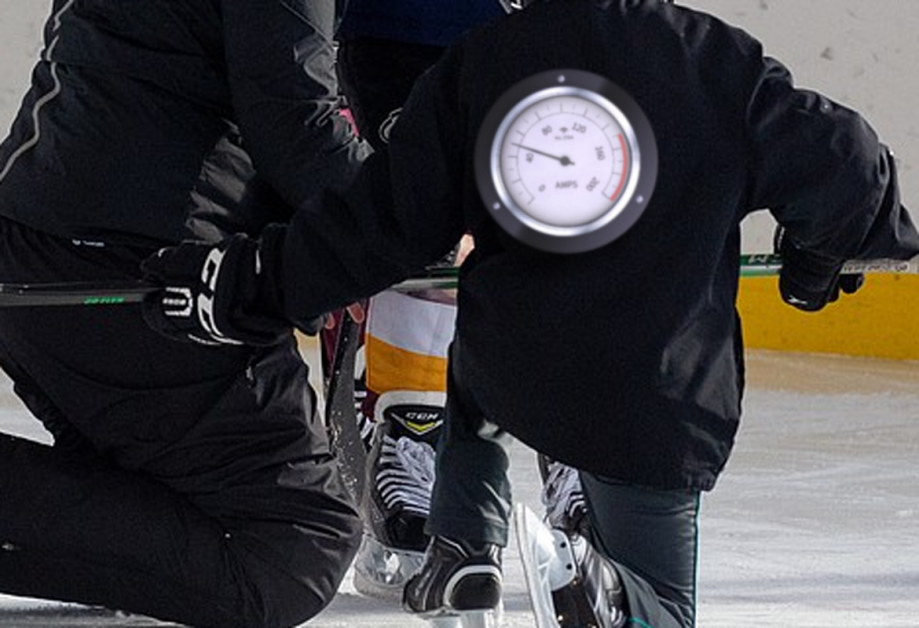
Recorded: 50 A
